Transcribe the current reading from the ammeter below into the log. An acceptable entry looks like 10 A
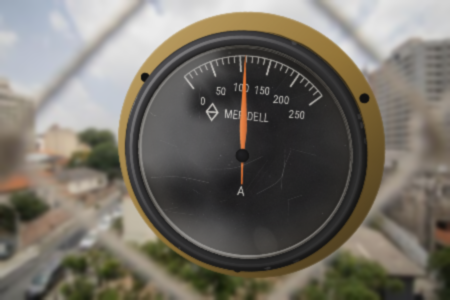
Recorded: 110 A
